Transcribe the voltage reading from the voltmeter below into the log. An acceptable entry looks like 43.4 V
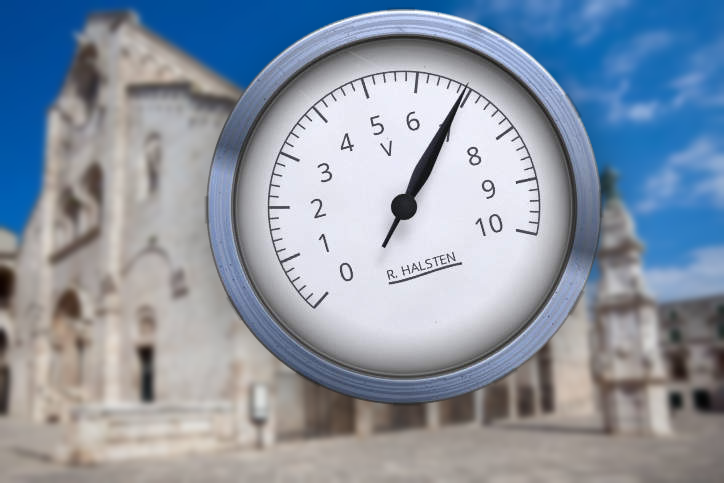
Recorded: 6.9 V
